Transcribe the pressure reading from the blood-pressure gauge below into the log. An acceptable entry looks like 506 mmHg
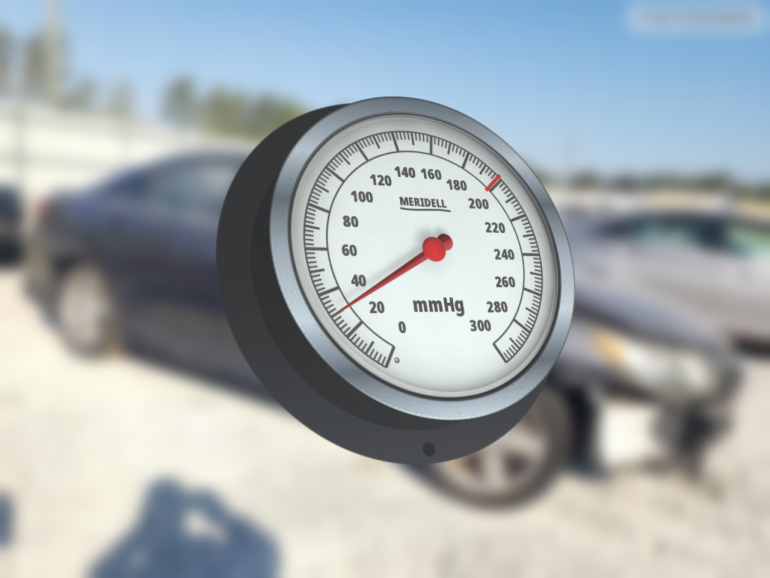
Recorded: 30 mmHg
